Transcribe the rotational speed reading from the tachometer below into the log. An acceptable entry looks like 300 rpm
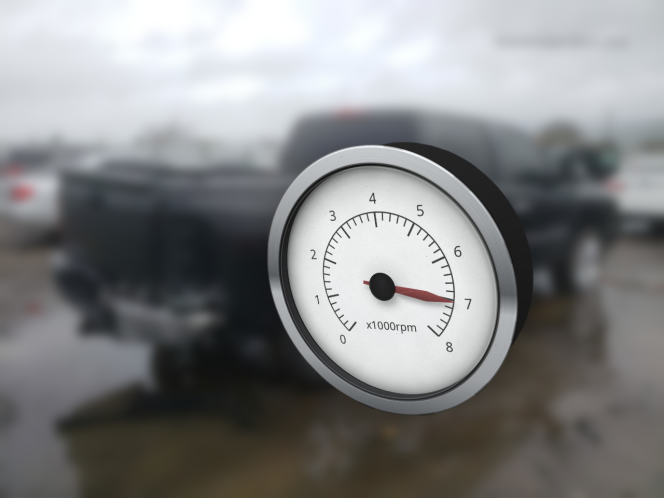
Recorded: 7000 rpm
